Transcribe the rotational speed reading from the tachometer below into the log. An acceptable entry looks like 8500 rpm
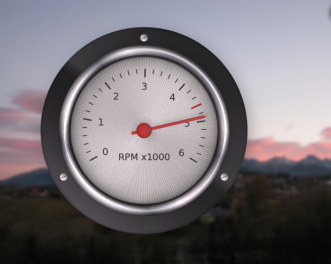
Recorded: 4900 rpm
